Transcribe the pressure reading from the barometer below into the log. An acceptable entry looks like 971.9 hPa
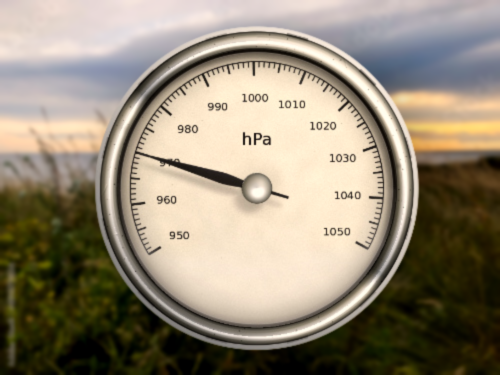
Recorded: 970 hPa
